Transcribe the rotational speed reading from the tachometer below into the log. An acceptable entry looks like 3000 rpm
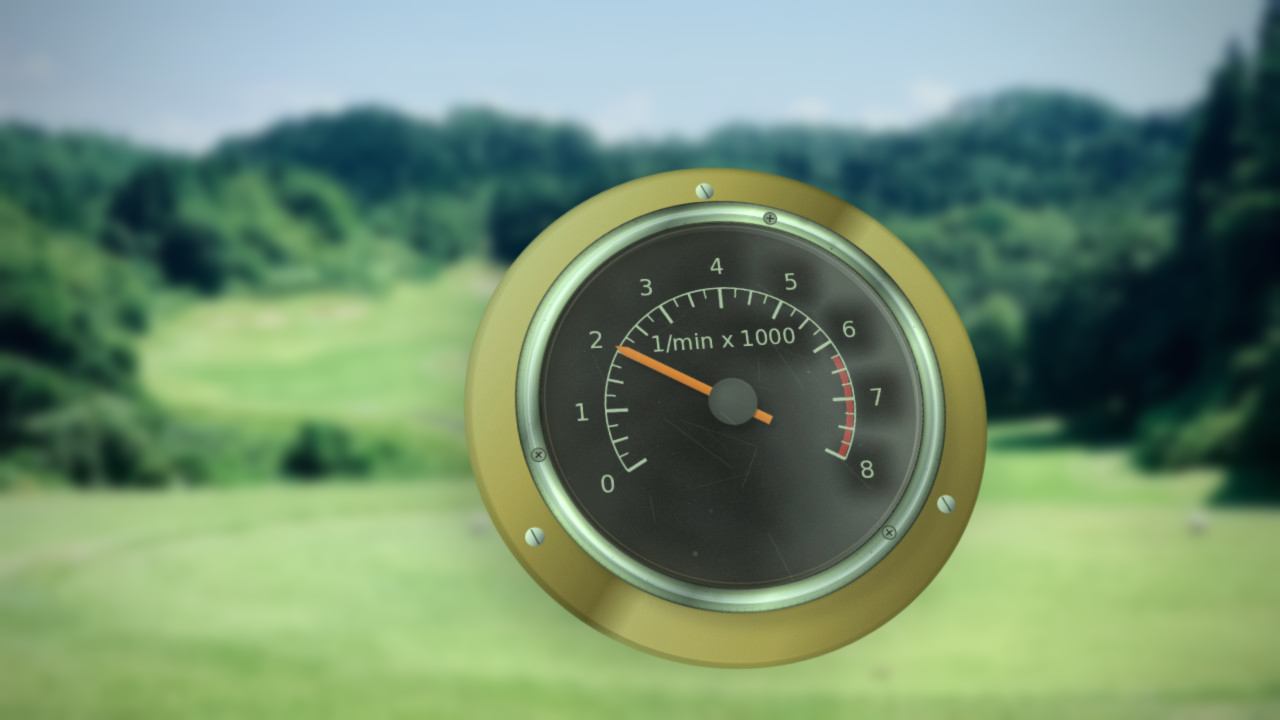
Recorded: 2000 rpm
